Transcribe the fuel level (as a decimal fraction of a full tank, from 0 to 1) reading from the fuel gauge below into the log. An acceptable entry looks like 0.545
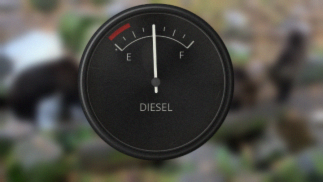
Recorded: 0.5
